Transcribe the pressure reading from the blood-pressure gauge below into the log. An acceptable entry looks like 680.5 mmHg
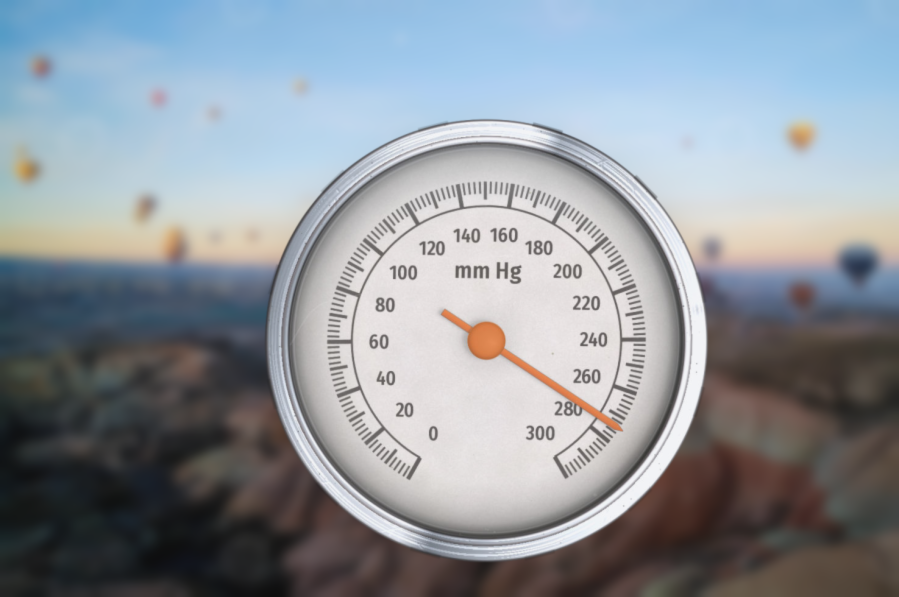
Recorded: 274 mmHg
